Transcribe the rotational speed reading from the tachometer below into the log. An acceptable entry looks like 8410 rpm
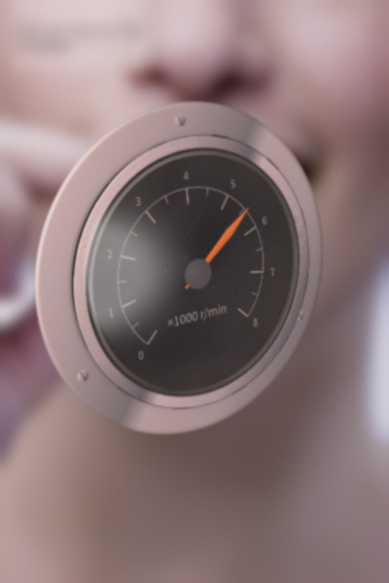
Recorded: 5500 rpm
